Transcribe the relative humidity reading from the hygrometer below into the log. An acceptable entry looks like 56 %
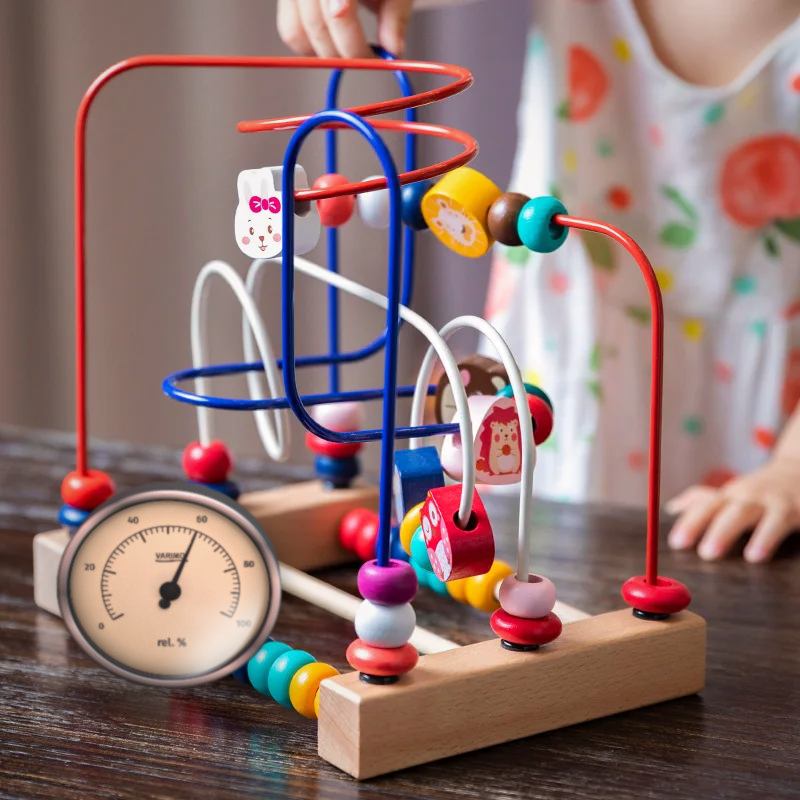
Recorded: 60 %
